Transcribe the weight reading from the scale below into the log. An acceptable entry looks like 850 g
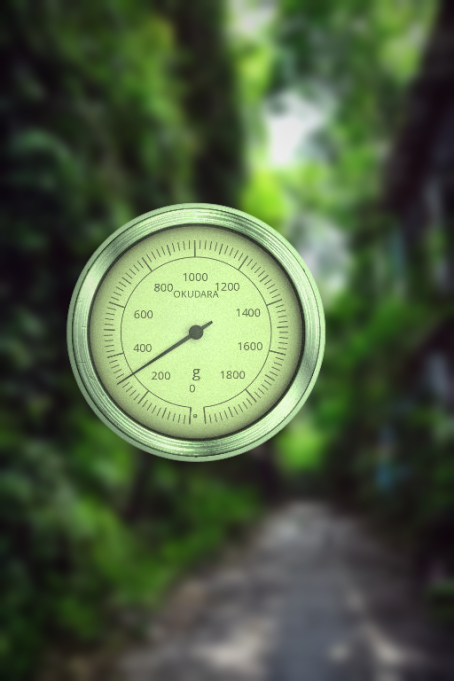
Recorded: 300 g
